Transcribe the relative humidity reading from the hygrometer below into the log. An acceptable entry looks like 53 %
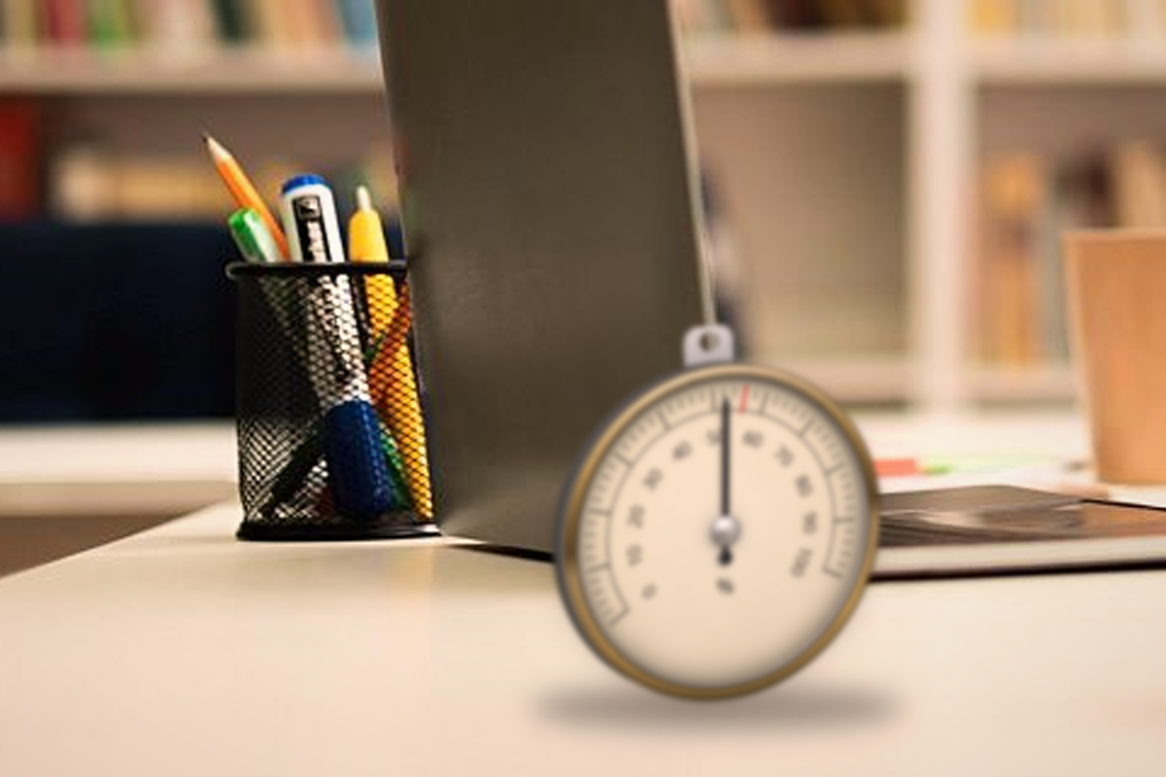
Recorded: 52 %
